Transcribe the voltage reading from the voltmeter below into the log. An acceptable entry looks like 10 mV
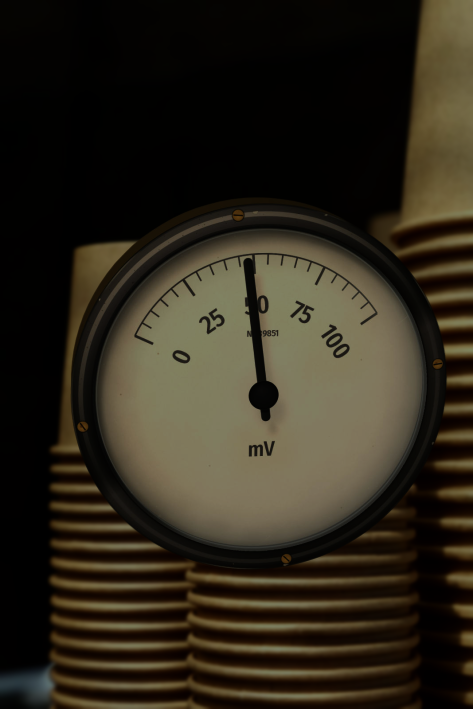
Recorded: 47.5 mV
